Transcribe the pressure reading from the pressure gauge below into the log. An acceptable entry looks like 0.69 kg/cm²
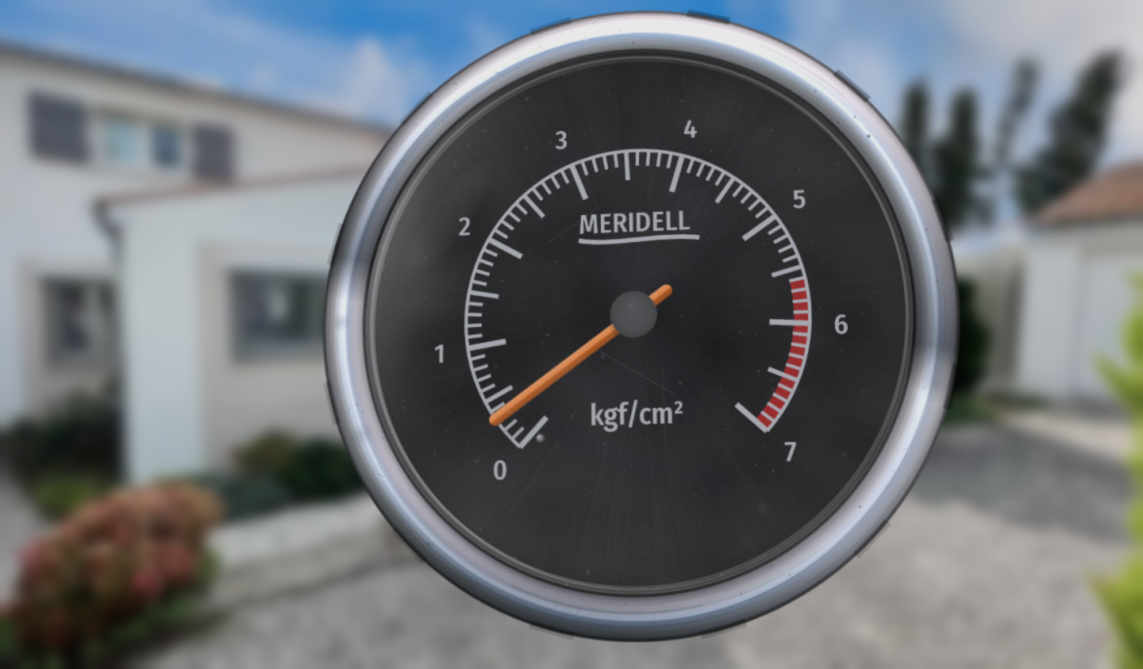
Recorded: 0.3 kg/cm²
